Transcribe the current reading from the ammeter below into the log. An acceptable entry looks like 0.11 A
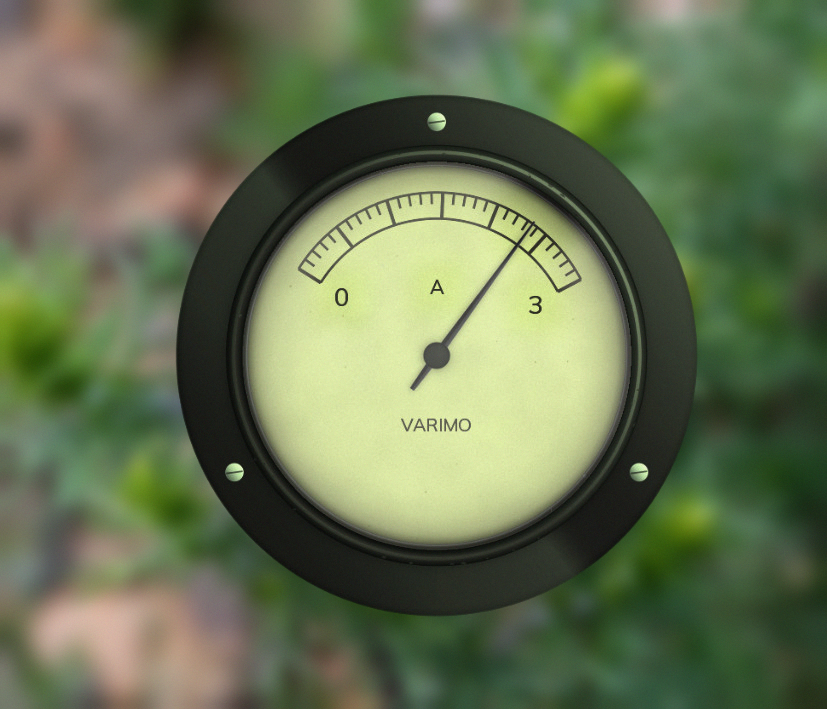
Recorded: 2.35 A
